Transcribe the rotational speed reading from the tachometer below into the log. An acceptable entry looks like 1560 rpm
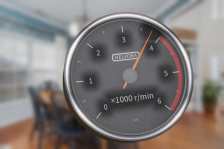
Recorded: 3750 rpm
